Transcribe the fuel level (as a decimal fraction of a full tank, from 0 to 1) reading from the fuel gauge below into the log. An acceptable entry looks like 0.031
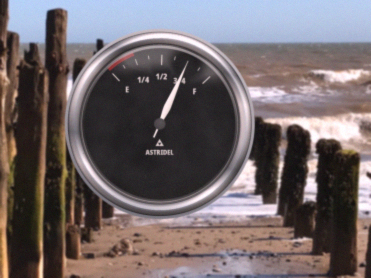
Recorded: 0.75
